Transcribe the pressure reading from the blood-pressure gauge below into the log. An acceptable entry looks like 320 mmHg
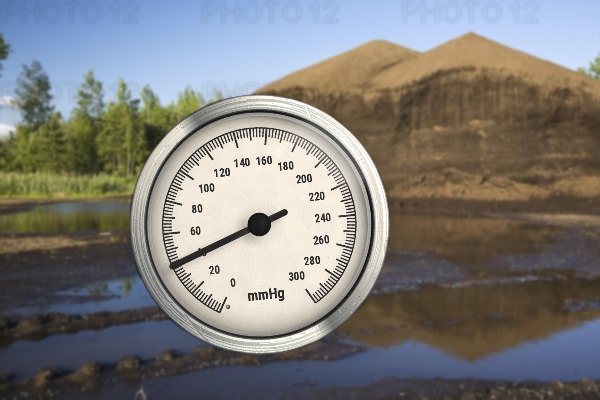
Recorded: 40 mmHg
